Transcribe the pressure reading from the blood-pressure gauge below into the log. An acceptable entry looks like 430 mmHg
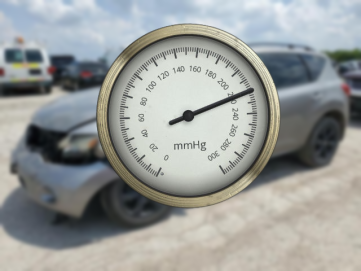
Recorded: 220 mmHg
